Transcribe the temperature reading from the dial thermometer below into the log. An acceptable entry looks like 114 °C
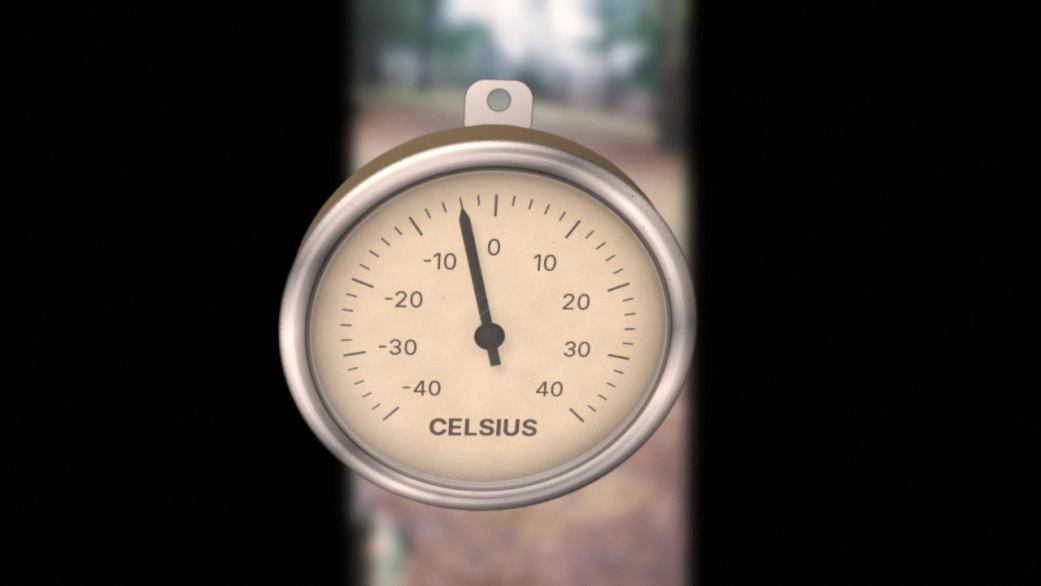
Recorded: -4 °C
